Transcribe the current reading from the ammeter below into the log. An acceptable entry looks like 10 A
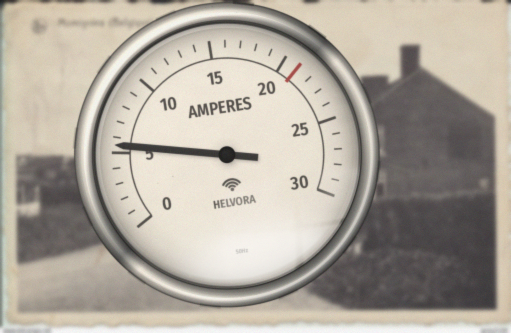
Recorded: 5.5 A
